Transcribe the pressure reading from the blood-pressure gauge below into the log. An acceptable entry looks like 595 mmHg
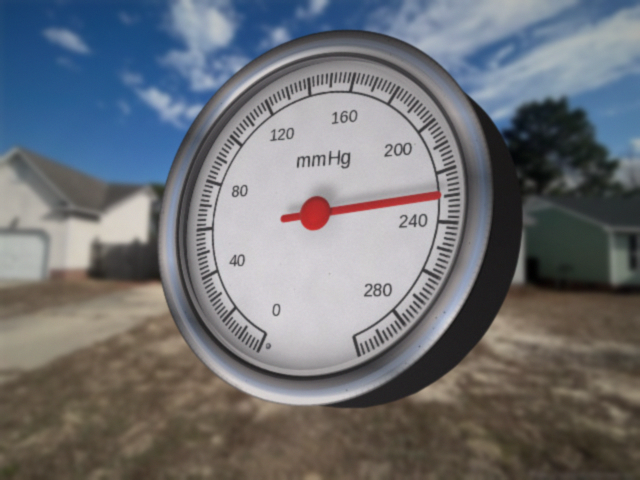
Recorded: 230 mmHg
